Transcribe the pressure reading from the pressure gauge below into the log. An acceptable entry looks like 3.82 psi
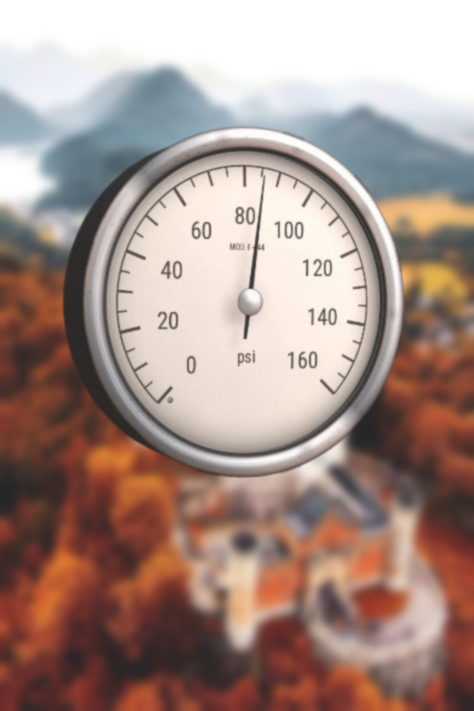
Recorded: 85 psi
